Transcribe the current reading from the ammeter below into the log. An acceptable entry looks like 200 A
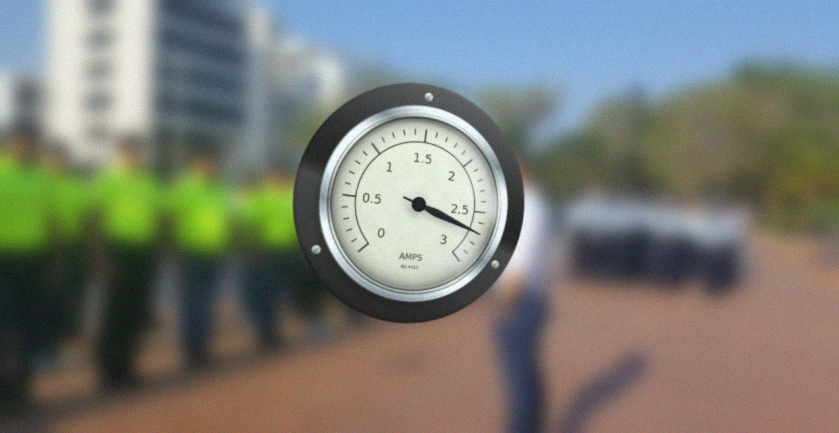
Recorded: 2.7 A
